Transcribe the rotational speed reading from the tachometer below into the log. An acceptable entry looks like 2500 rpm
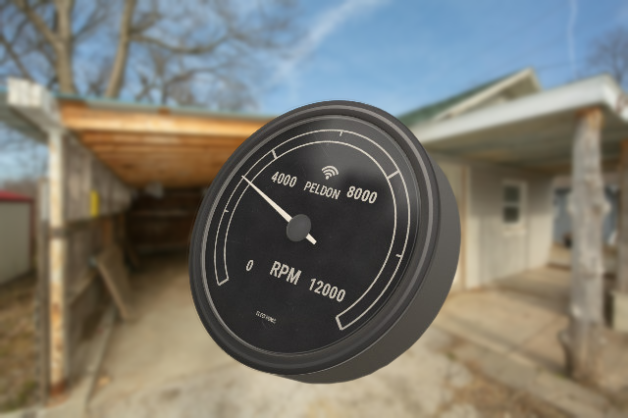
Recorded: 3000 rpm
